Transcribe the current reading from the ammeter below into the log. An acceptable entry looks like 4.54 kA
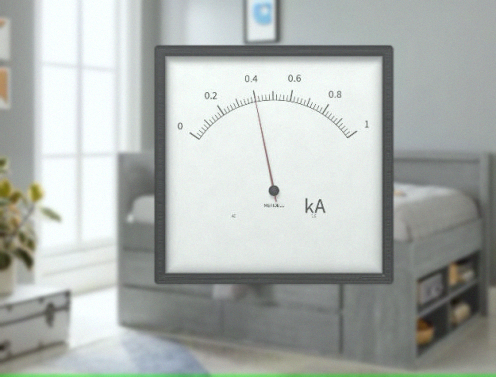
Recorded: 0.4 kA
